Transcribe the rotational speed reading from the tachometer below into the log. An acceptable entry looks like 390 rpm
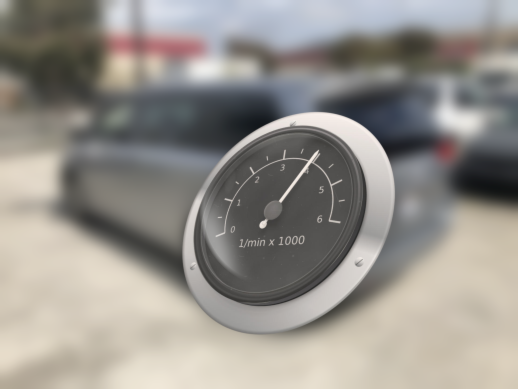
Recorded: 4000 rpm
